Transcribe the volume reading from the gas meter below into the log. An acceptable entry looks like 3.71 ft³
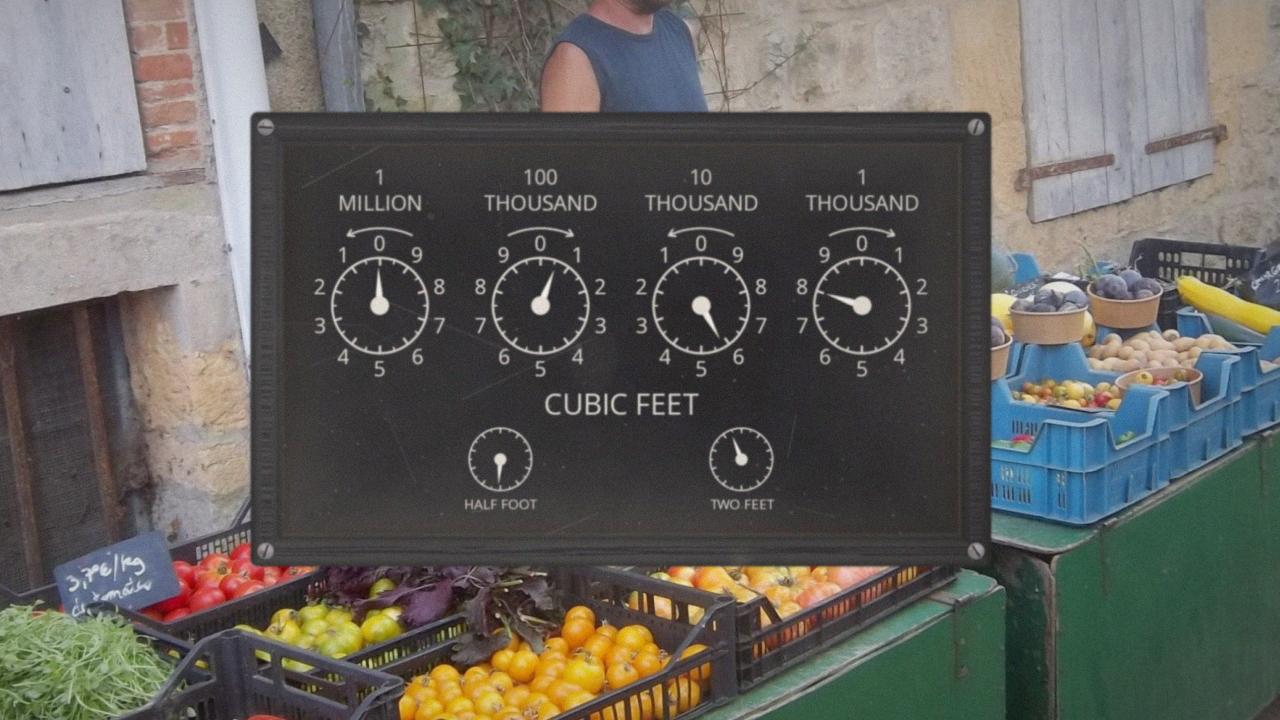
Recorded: 5800 ft³
